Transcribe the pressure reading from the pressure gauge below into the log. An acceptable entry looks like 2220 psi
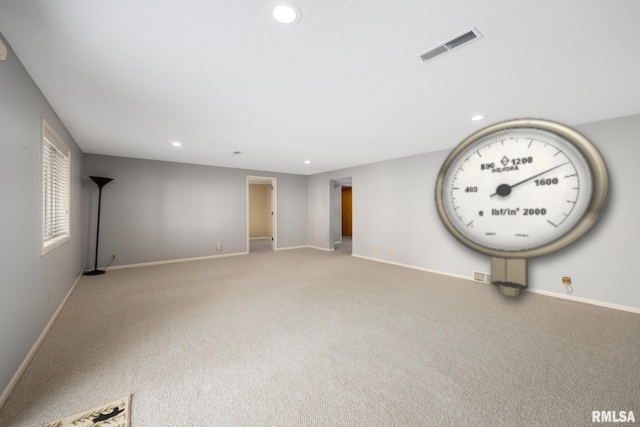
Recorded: 1500 psi
